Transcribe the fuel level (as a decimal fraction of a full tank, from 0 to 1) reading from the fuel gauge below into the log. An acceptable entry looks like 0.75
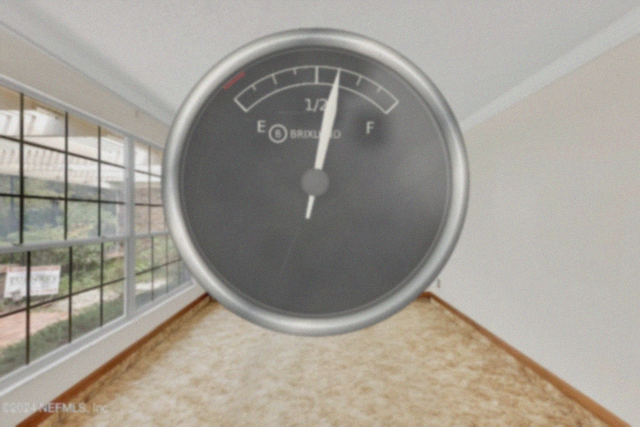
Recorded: 0.625
